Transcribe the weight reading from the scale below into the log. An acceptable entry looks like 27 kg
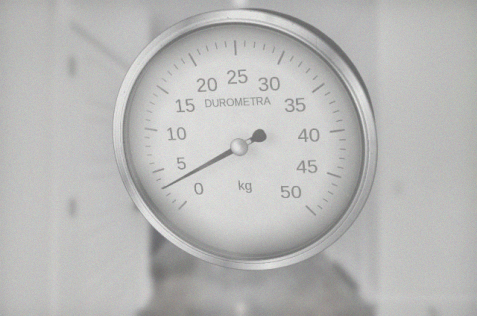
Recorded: 3 kg
